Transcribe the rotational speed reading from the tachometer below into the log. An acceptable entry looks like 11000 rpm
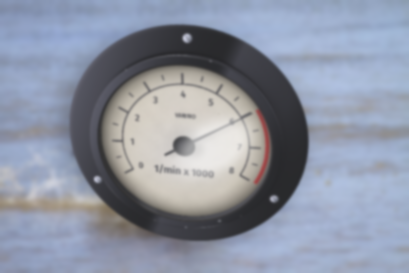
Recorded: 6000 rpm
